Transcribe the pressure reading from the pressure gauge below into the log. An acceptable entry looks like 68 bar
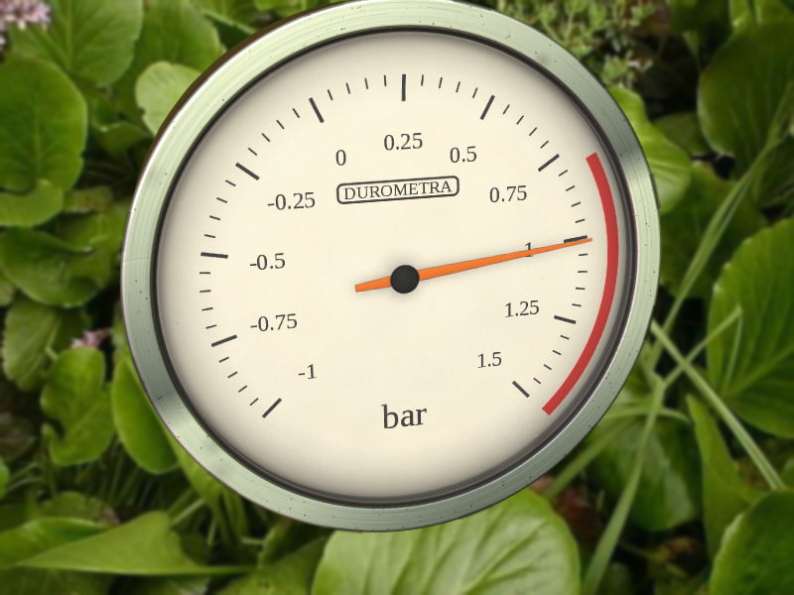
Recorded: 1 bar
